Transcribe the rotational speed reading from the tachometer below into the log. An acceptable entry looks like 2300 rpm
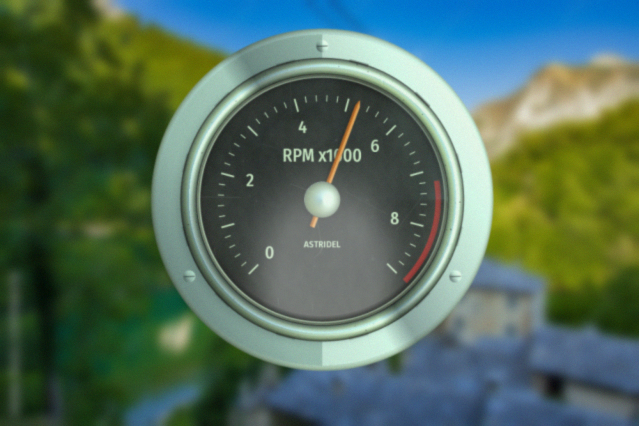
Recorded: 5200 rpm
